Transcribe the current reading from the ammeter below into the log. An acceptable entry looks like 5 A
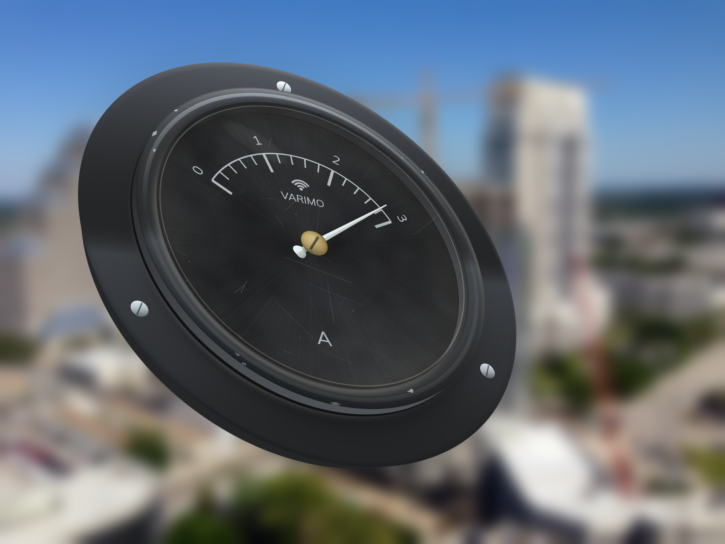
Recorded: 2.8 A
